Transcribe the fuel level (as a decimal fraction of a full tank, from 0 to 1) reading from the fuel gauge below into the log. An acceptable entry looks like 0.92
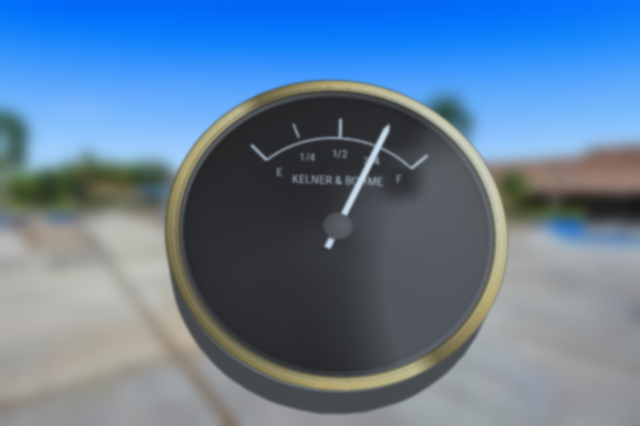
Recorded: 0.75
